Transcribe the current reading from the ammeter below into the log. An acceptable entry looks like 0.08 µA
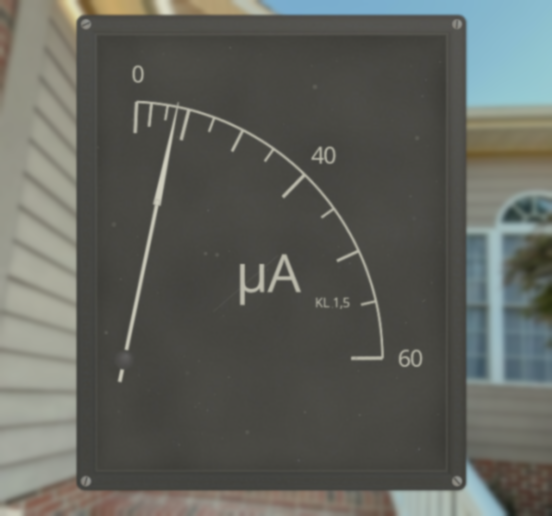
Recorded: 17.5 µA
